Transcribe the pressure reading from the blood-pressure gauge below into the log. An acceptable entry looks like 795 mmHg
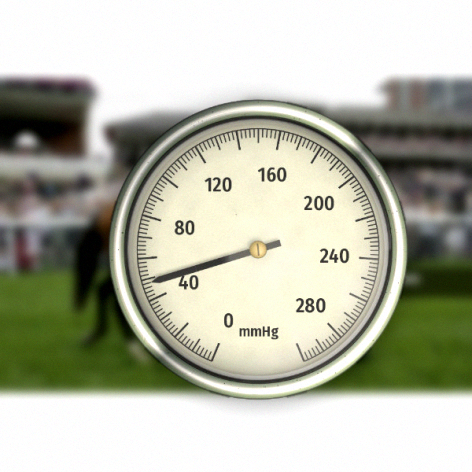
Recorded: 48 mmHg
